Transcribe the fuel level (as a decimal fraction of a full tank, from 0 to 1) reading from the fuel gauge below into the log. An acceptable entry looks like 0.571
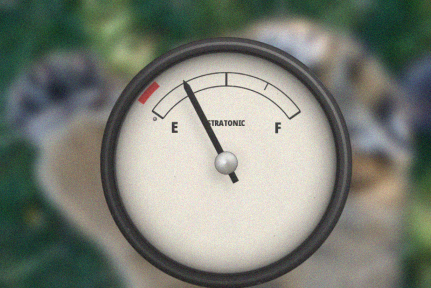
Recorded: 0.25
